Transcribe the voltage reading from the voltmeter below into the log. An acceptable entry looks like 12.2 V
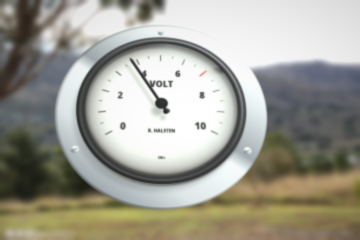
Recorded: 3.75 V
